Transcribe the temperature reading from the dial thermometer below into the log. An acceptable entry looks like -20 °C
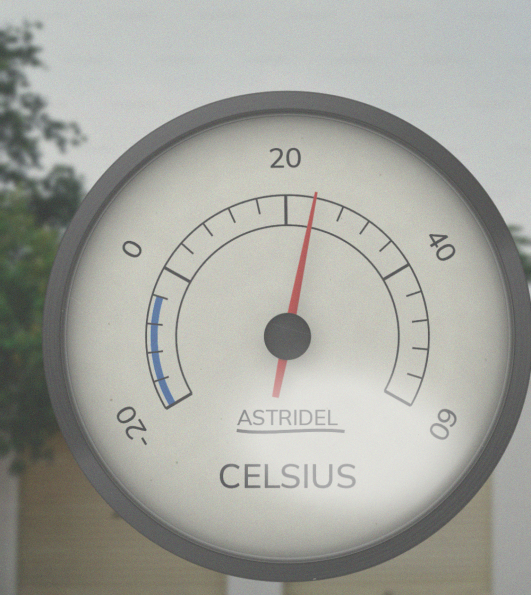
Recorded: 24 °C
